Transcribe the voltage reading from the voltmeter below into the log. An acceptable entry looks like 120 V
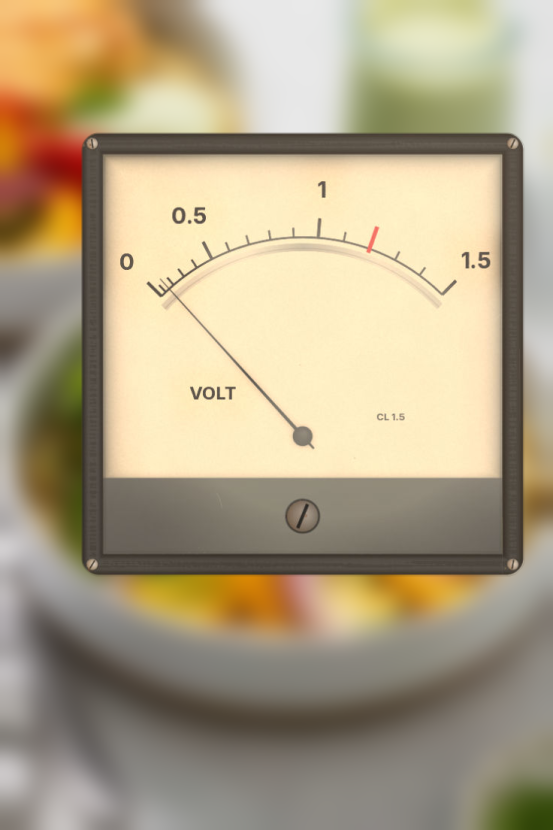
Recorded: 0.15 V
